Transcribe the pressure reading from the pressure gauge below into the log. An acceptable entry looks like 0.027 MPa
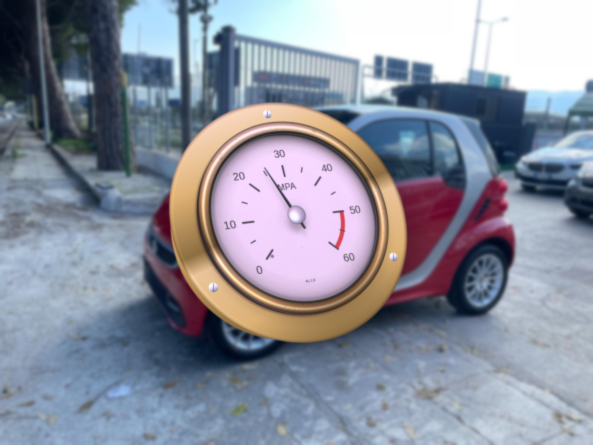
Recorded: 25 MPa
